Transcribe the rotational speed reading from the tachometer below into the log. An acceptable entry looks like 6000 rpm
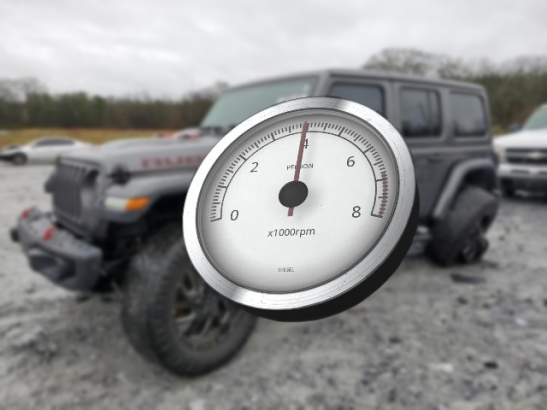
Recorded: 4000 rpm
